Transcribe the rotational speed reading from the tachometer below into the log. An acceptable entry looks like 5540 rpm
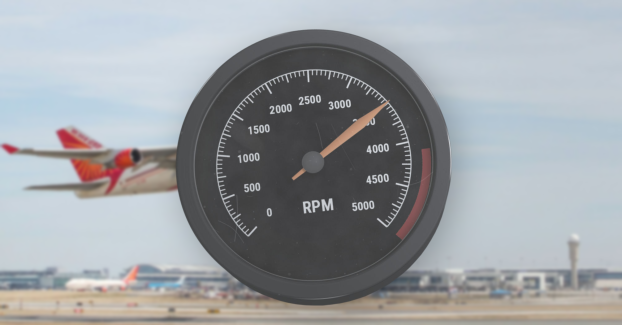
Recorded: 3500 rpm
